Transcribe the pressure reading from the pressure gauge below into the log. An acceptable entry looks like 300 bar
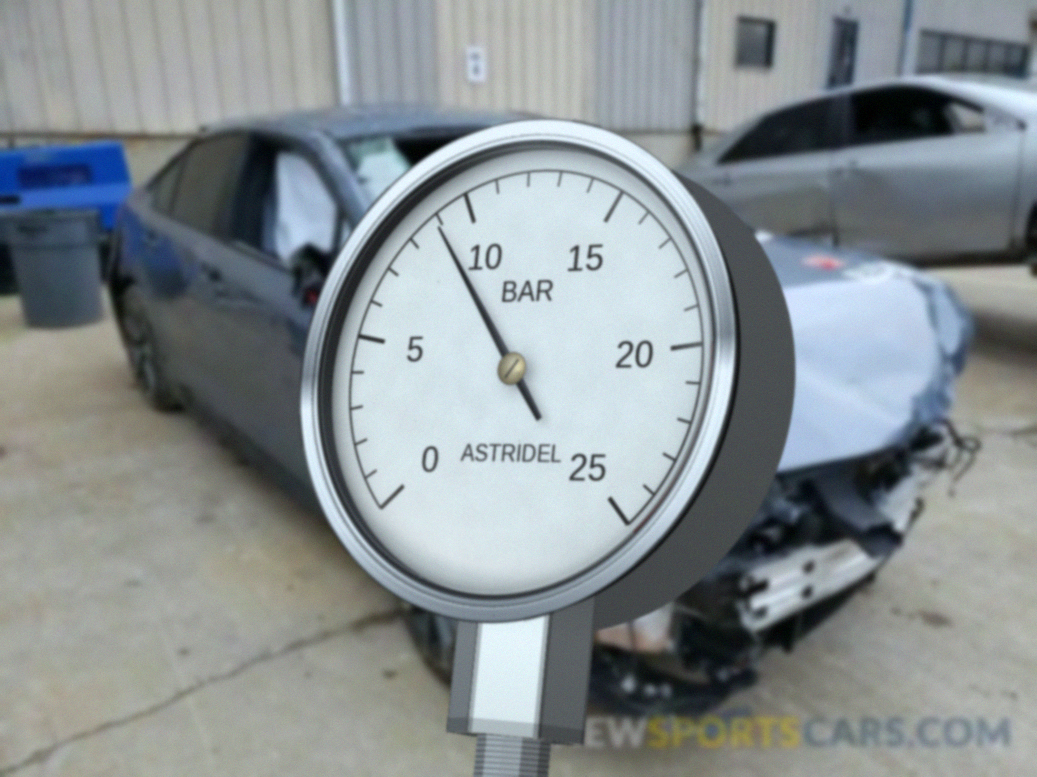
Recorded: 9 bar
